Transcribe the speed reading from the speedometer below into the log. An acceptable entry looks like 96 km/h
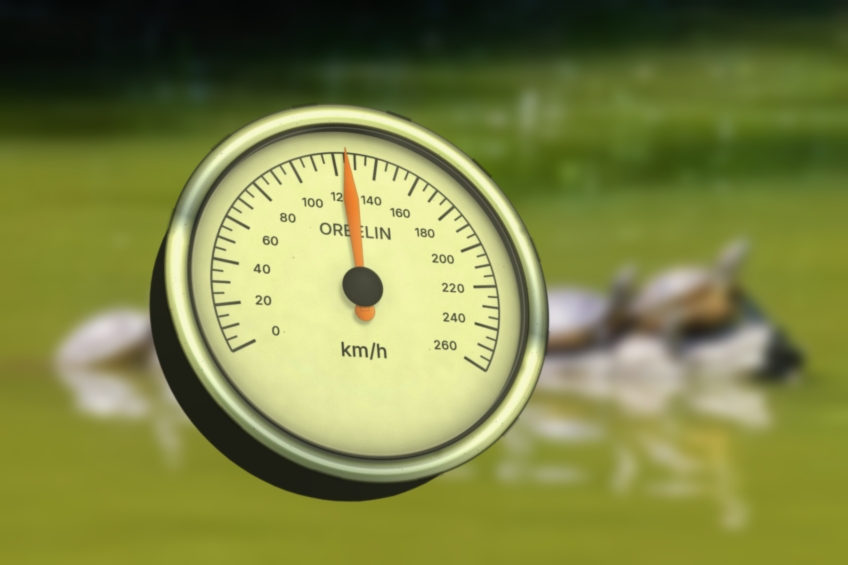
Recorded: 125 km/h
